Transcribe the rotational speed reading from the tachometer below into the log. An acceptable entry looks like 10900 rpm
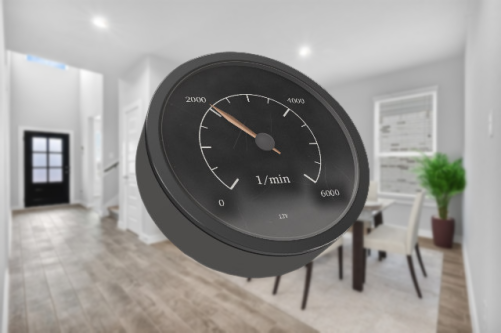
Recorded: 2000 rpm
